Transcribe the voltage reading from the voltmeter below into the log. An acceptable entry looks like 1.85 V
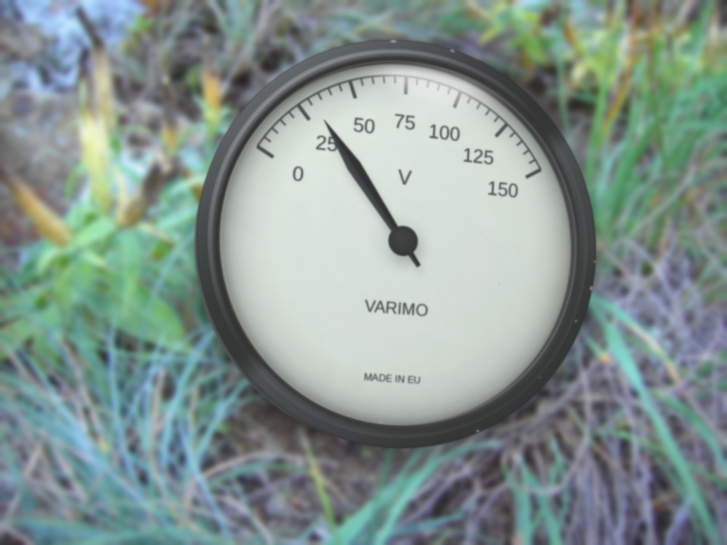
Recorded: 30 V
